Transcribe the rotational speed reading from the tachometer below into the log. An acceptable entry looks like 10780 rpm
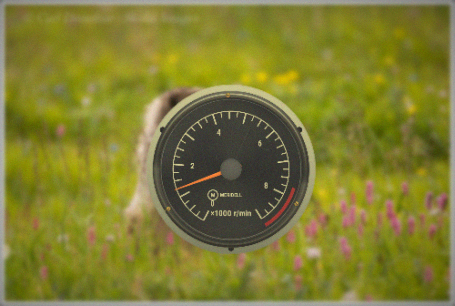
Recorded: 1250 rpm
